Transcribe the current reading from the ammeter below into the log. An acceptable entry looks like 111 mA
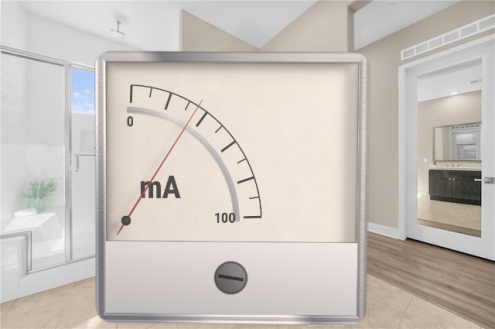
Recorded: 35 mA
